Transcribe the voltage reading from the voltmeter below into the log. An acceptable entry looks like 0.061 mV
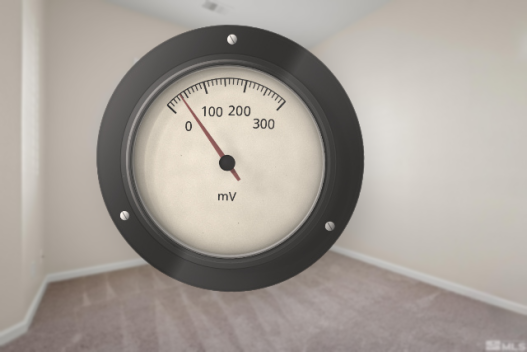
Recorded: 40 mV
